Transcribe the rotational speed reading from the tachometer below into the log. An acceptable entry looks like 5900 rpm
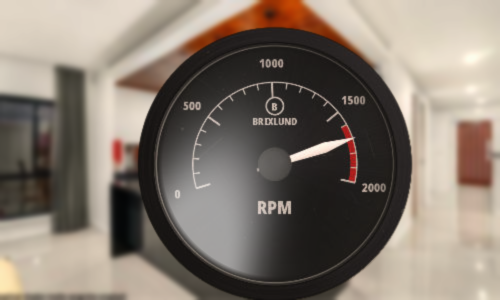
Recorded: 1700 rpm
